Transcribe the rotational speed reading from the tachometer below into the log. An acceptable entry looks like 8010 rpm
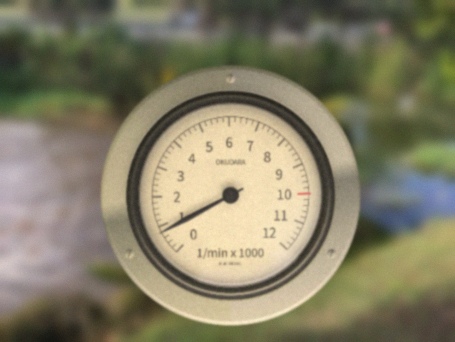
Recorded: 800 rpm
